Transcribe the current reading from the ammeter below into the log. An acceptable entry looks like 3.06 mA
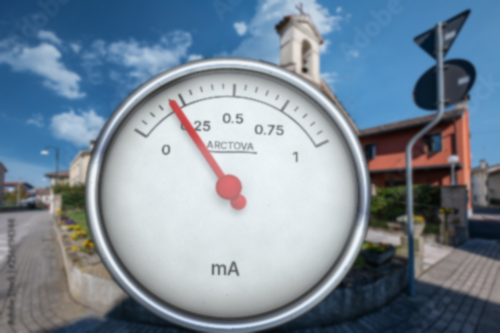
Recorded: 0.2 mA
